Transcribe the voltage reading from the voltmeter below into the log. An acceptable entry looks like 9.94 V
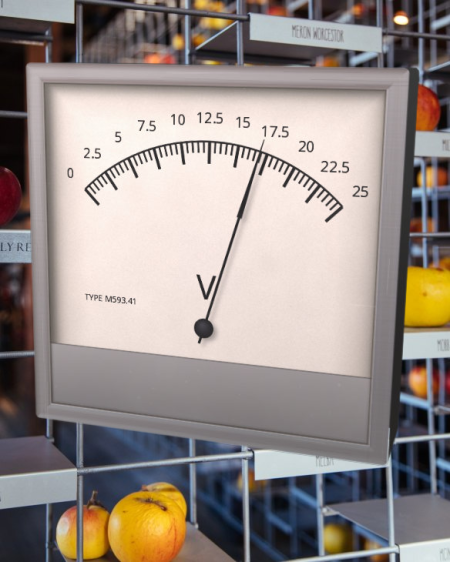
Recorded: 17 V
